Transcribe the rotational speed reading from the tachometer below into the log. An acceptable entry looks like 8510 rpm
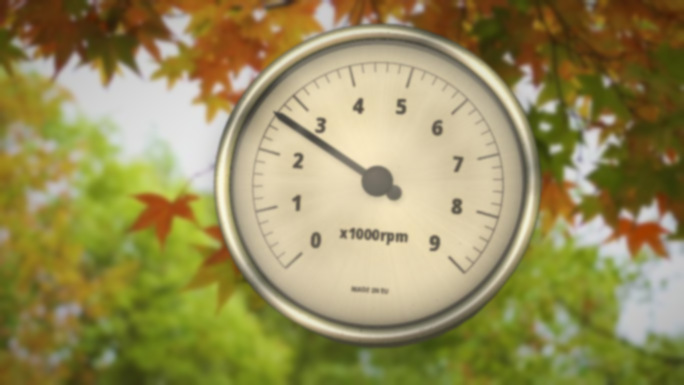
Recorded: 2600 rpm
